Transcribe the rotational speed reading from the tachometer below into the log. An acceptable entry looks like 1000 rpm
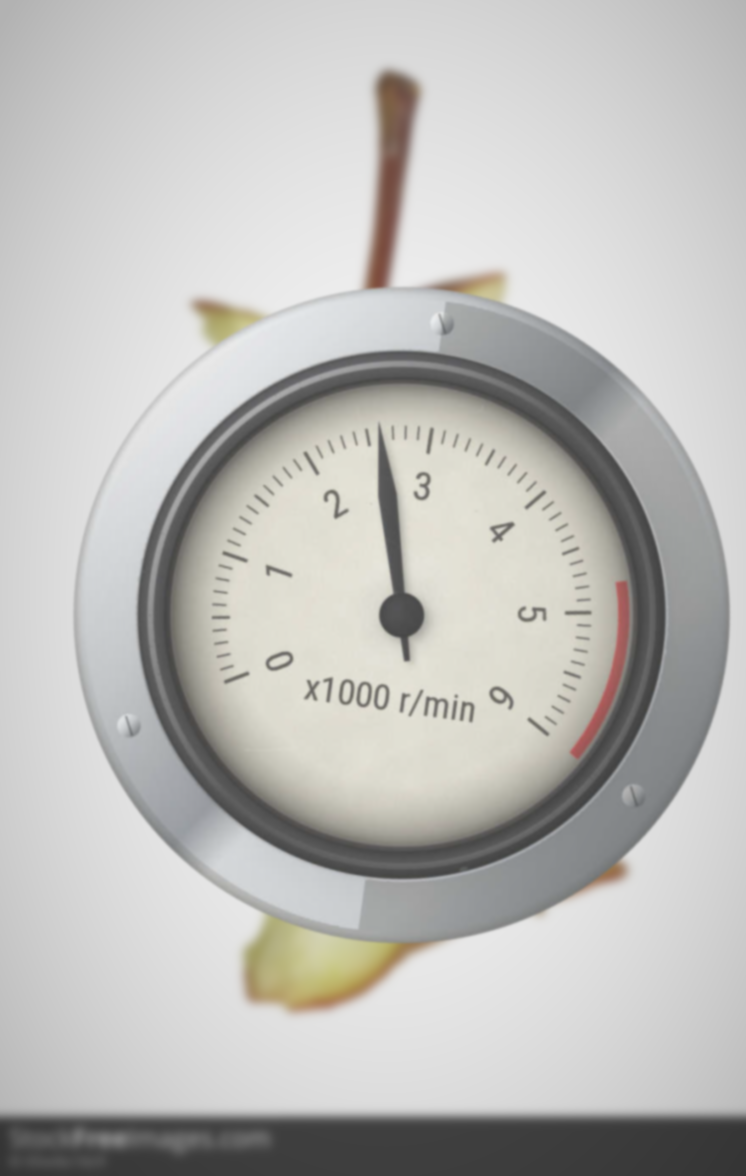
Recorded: 2600 rpm
